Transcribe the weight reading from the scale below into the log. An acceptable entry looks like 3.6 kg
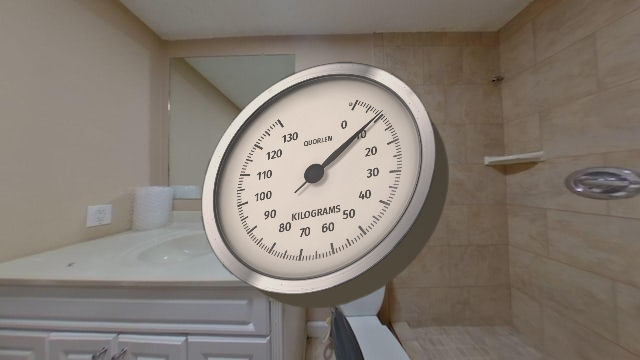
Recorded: 10 kg
